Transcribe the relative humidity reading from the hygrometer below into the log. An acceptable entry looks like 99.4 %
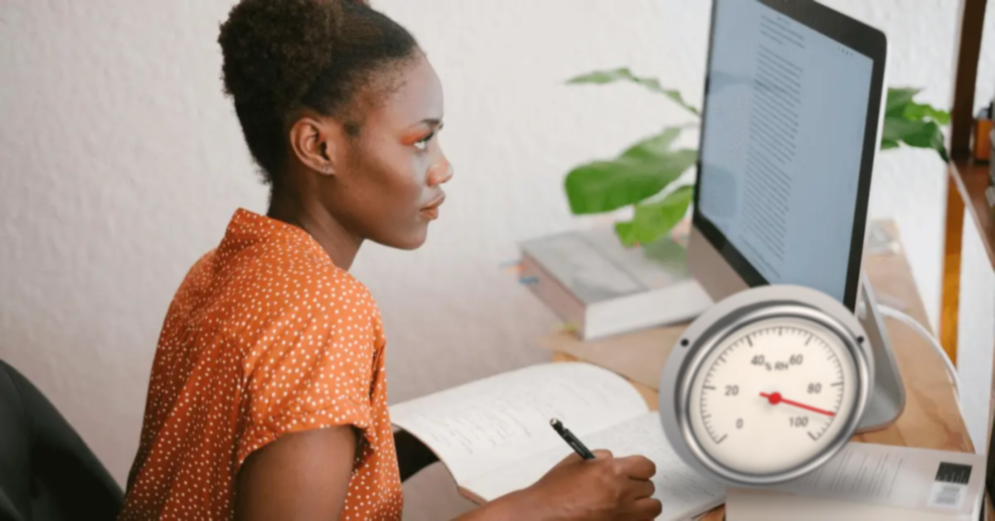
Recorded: 90 %
